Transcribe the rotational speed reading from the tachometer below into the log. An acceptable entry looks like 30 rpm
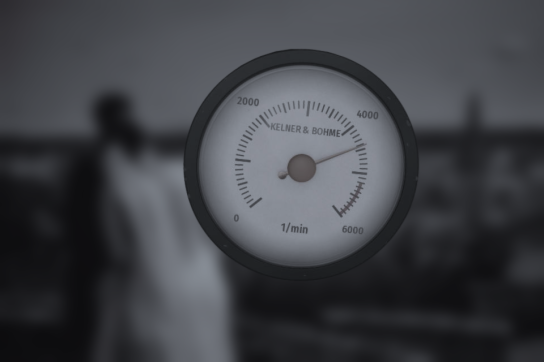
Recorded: 4400 rpm
